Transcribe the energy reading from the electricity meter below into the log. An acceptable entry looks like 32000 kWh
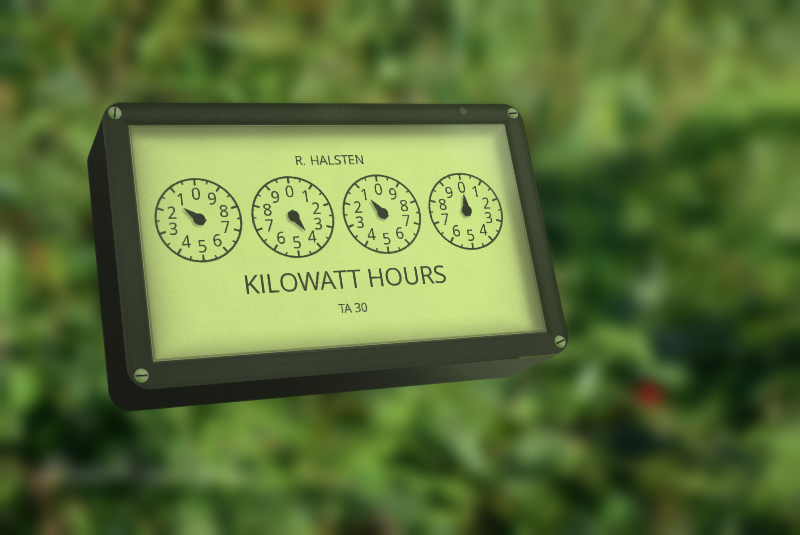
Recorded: 1410 kWh
